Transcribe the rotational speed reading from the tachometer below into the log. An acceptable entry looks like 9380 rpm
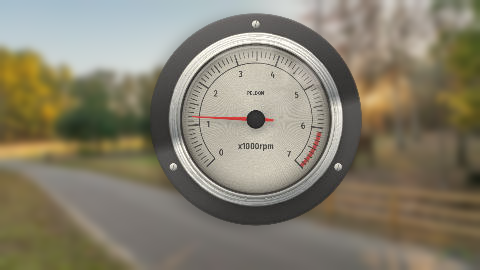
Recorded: 1200 rpm
